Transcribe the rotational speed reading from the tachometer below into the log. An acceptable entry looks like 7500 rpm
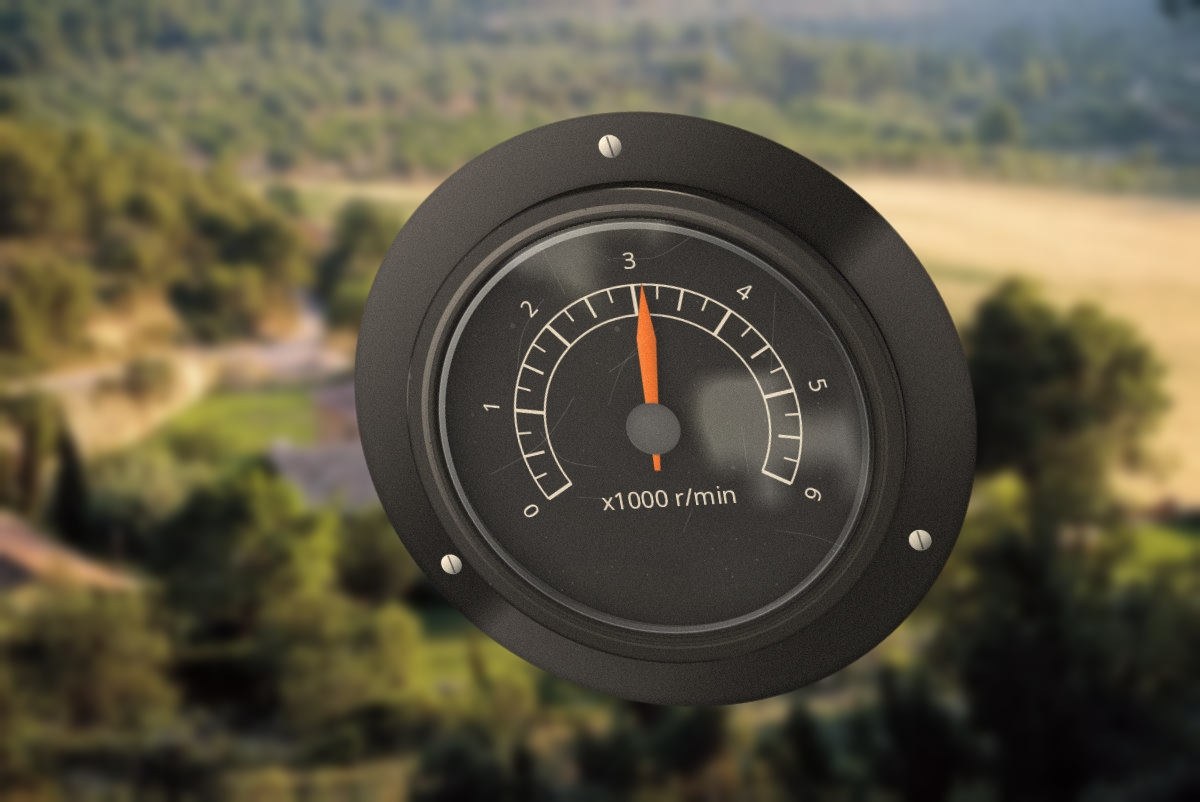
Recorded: 3125 rpm
